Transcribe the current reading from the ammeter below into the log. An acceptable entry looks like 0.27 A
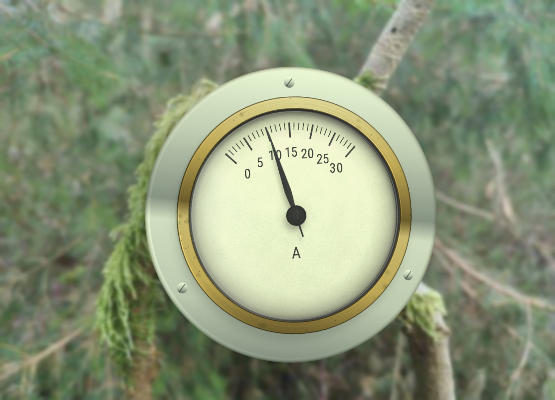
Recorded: 10 A
